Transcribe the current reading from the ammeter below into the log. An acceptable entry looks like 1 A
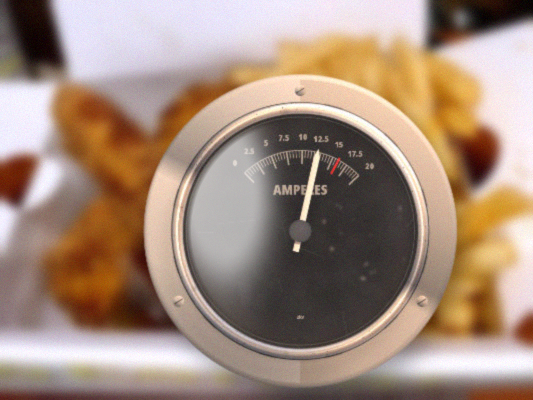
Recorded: 12.5 A
